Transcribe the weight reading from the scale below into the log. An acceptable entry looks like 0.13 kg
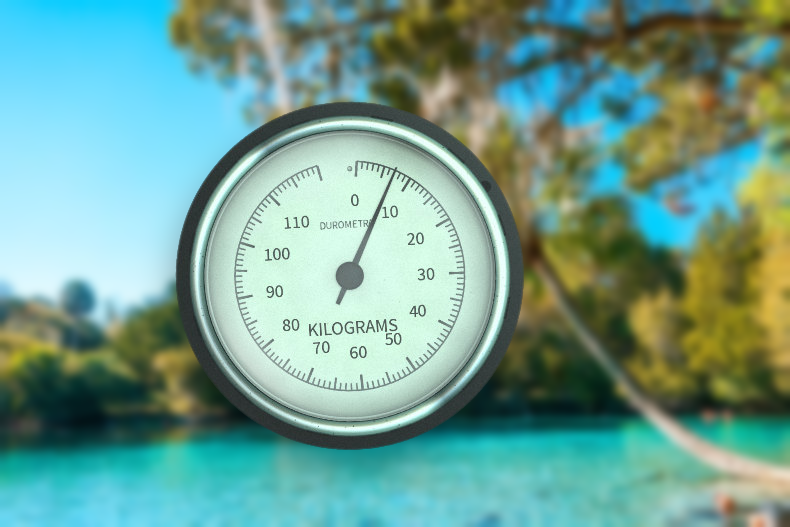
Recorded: 7 kg
